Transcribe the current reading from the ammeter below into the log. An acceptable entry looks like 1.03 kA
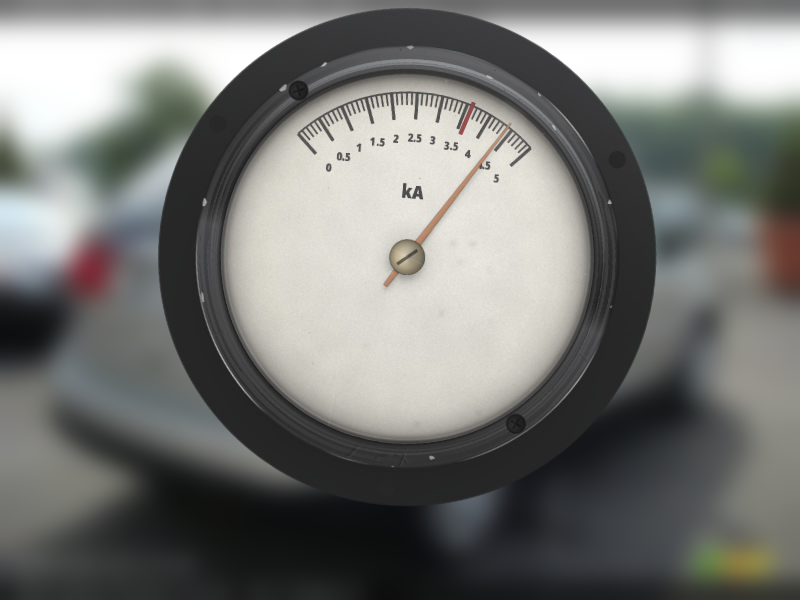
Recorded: 4.4 kA
